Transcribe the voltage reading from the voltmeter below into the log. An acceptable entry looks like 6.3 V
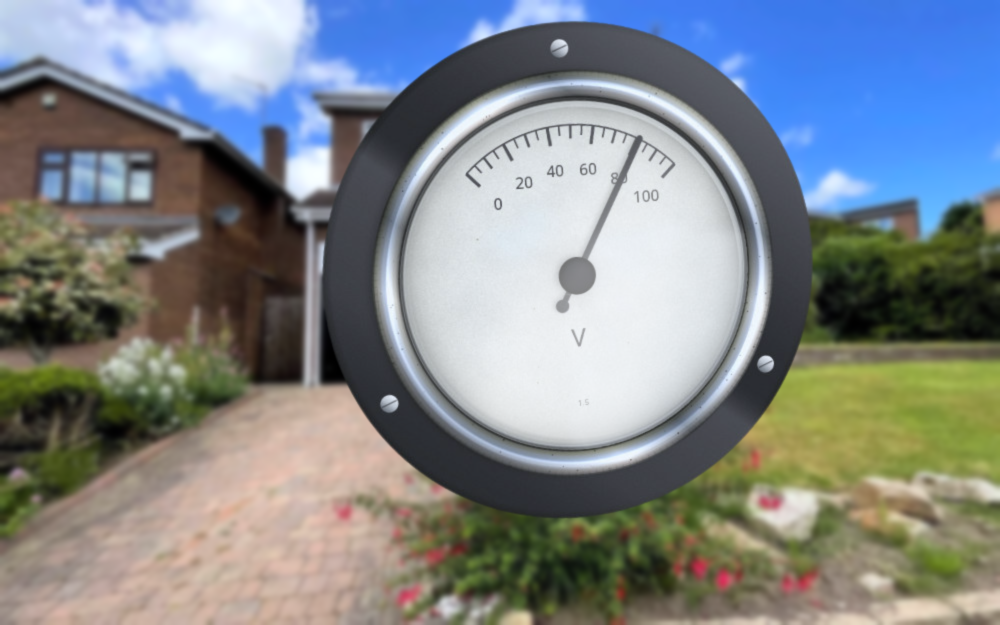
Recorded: 80 V
